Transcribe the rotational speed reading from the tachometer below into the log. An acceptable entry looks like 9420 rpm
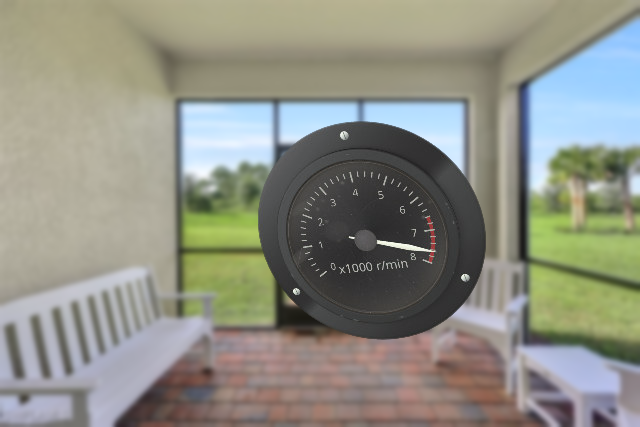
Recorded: 7600 rpm
